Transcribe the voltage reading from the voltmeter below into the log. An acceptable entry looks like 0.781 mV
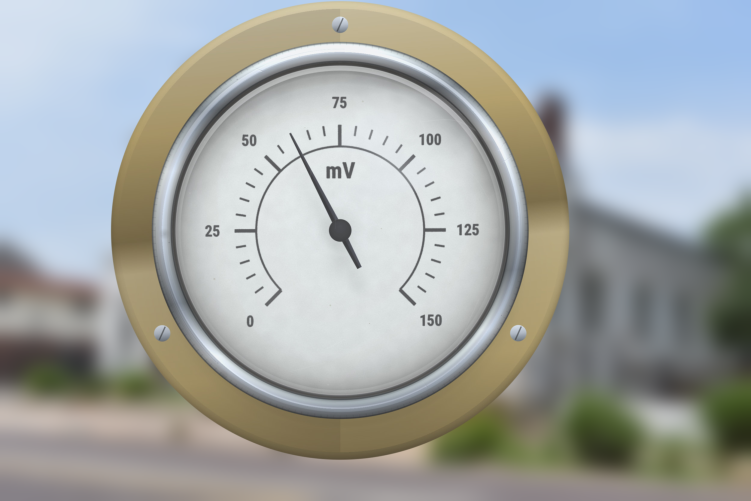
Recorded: 60 mV
